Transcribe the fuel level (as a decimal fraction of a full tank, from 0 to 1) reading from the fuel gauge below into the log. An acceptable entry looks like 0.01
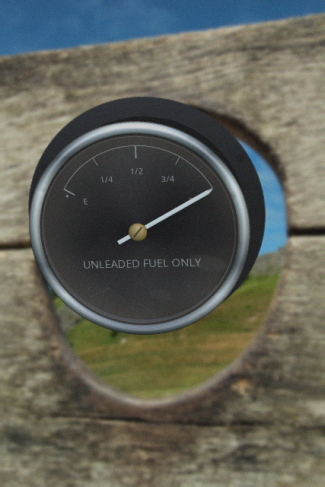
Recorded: 1
